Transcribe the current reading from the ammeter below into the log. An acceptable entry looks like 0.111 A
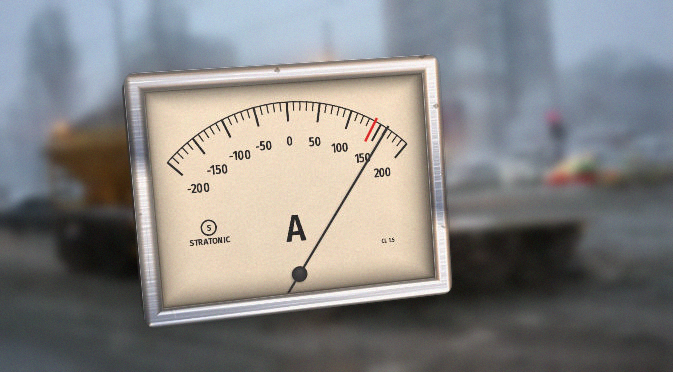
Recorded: 160 A
